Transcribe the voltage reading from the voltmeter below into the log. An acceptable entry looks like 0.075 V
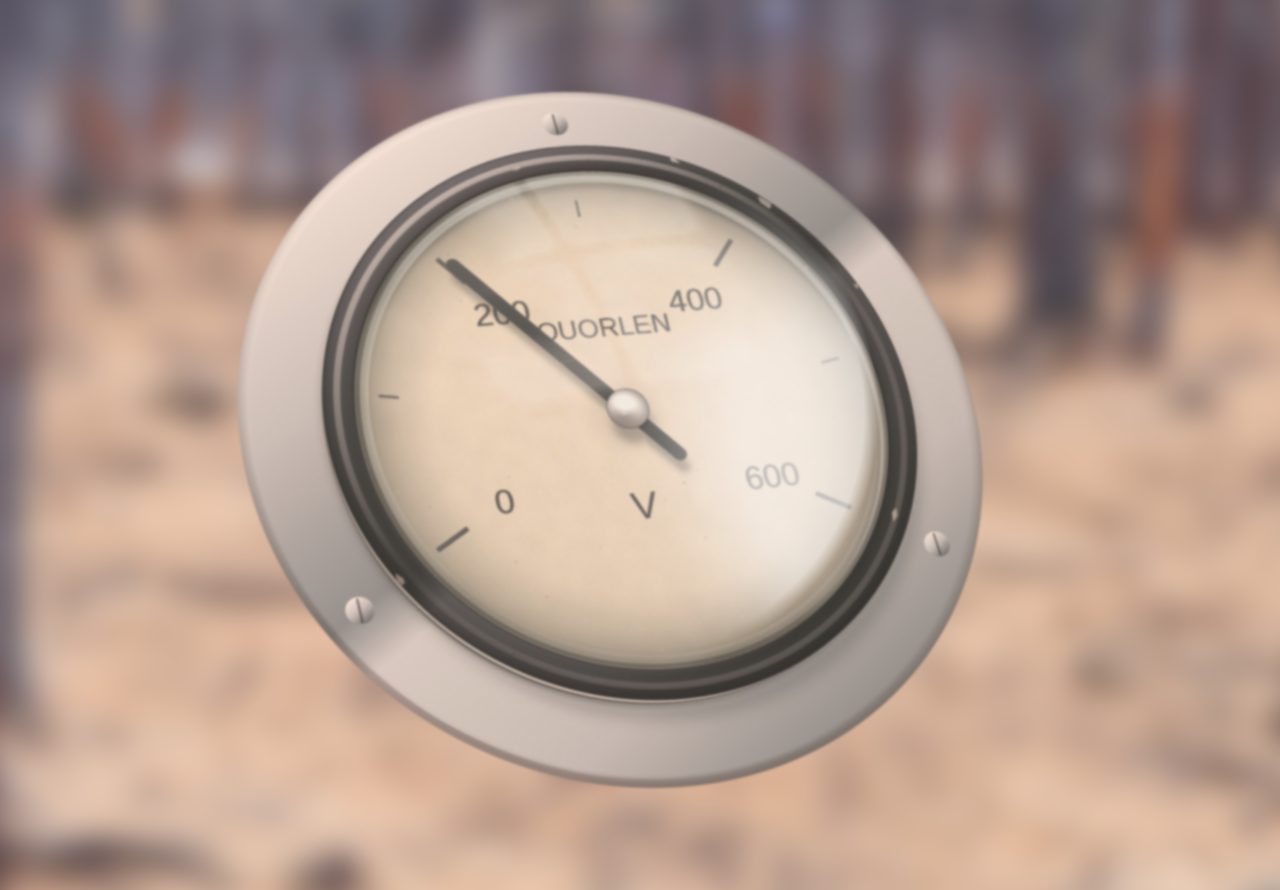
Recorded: 200 V
